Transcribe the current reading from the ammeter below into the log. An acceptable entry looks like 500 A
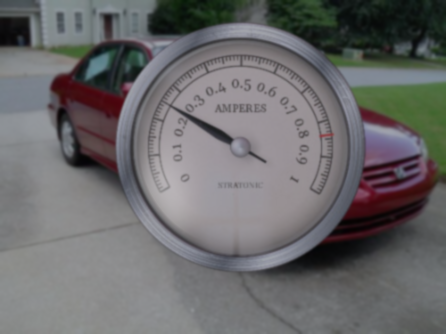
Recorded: 0.25 A
